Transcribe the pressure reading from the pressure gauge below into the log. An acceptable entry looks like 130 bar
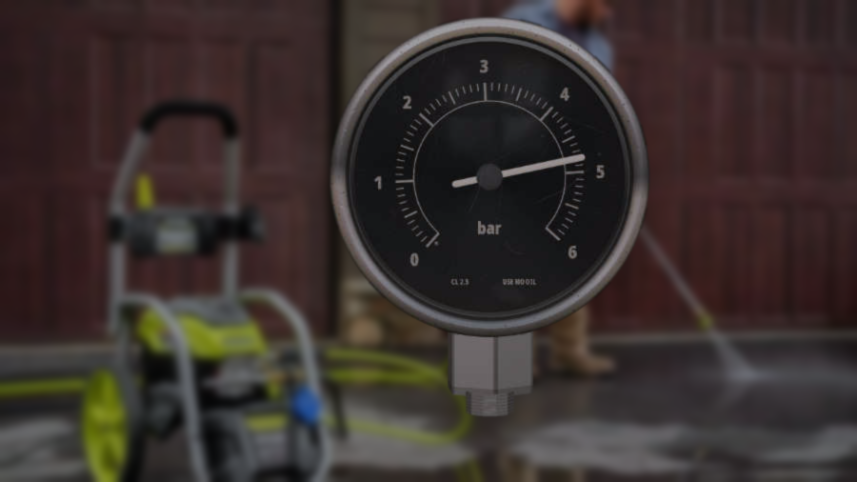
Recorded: 4.8 bar
